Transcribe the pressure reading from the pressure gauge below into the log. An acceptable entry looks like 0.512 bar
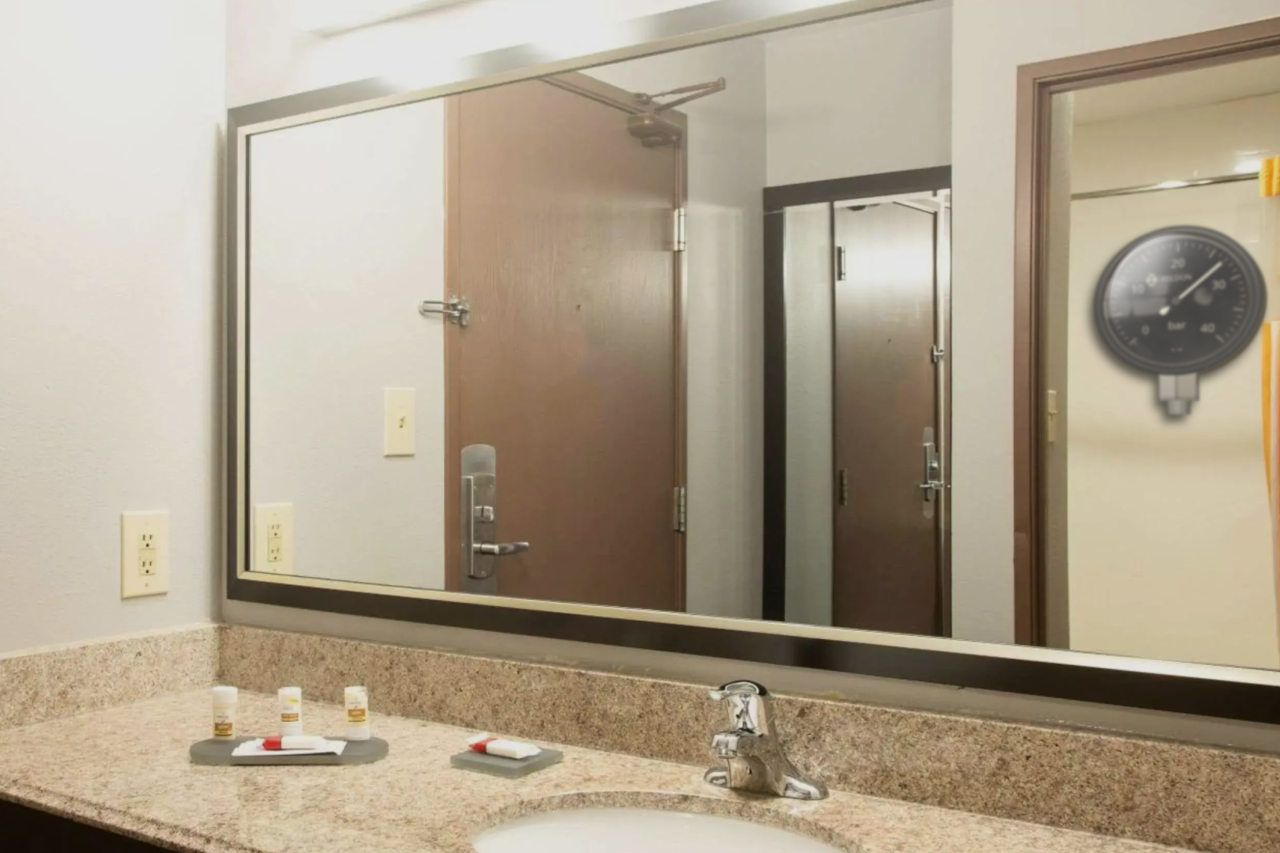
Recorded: 27 bar
